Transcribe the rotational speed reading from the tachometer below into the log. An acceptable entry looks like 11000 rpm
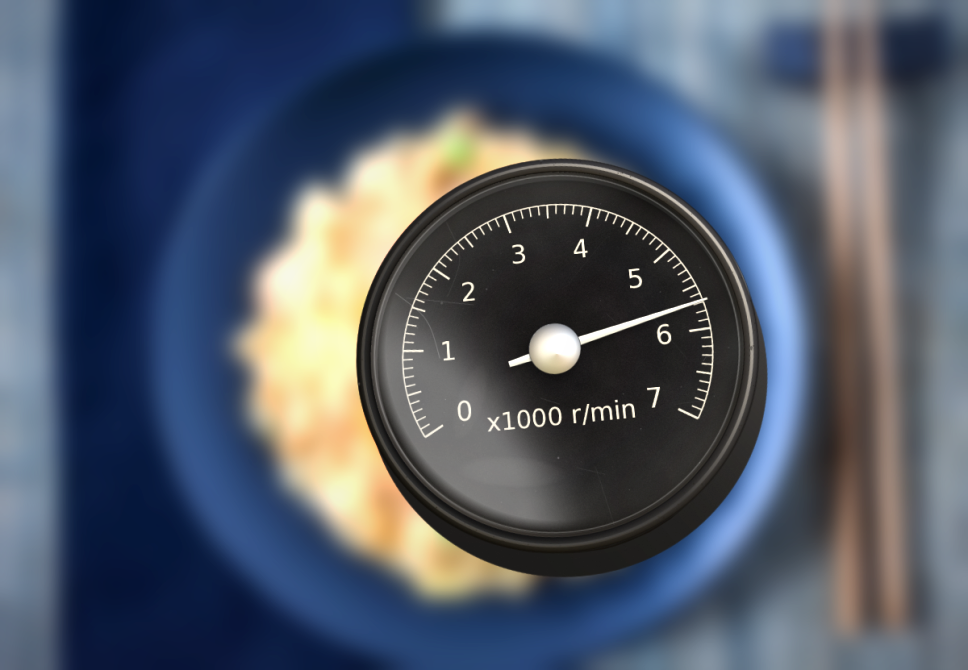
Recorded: 5700 rpm
